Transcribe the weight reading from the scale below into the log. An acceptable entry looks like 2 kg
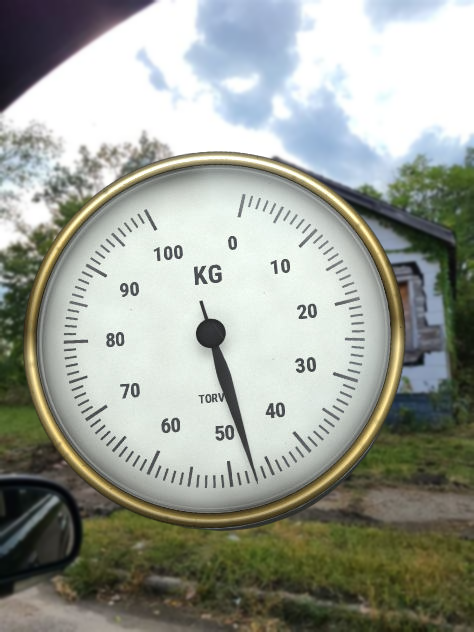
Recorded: 47 kg
